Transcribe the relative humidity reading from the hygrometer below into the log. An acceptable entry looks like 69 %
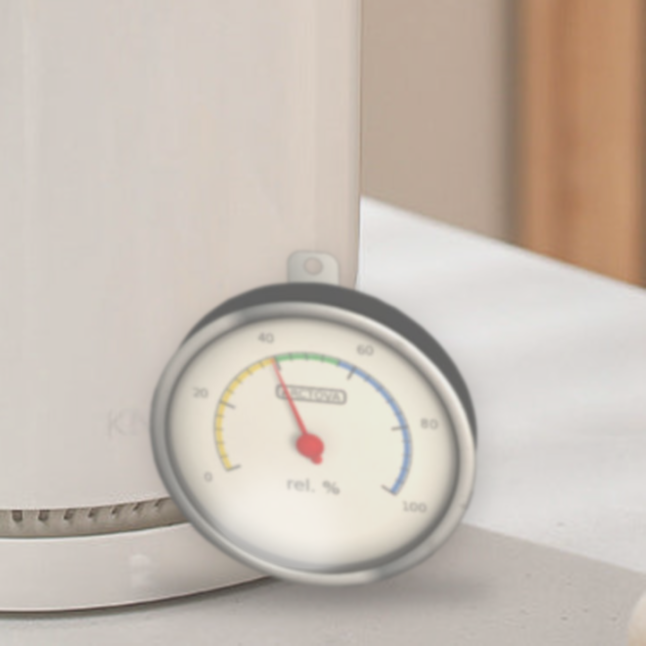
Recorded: 40 %
